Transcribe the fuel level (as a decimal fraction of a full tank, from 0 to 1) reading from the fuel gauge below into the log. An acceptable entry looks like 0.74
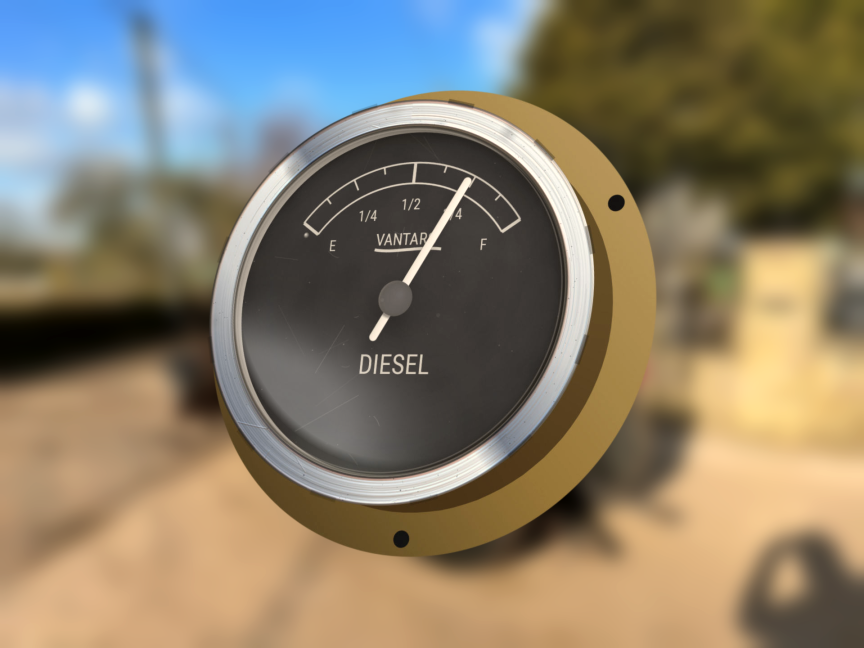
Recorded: 0.75
